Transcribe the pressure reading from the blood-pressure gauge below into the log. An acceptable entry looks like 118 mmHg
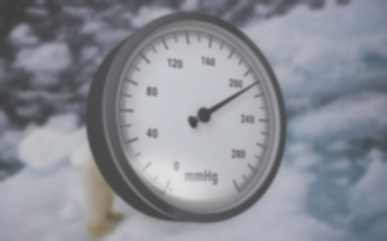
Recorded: 210 mmHg
